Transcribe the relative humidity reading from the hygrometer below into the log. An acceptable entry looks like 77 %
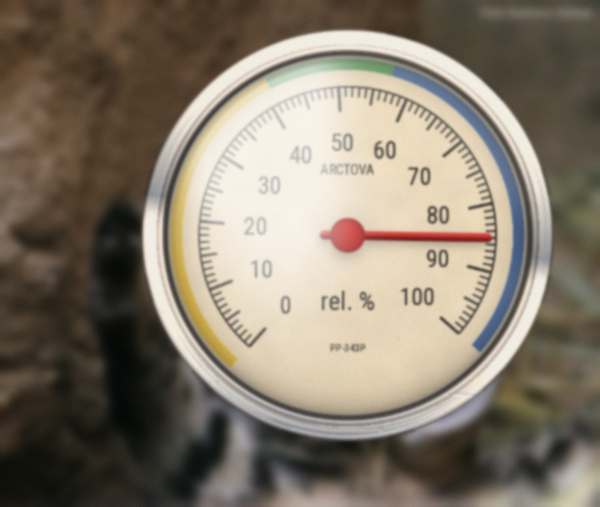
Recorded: 85 %
